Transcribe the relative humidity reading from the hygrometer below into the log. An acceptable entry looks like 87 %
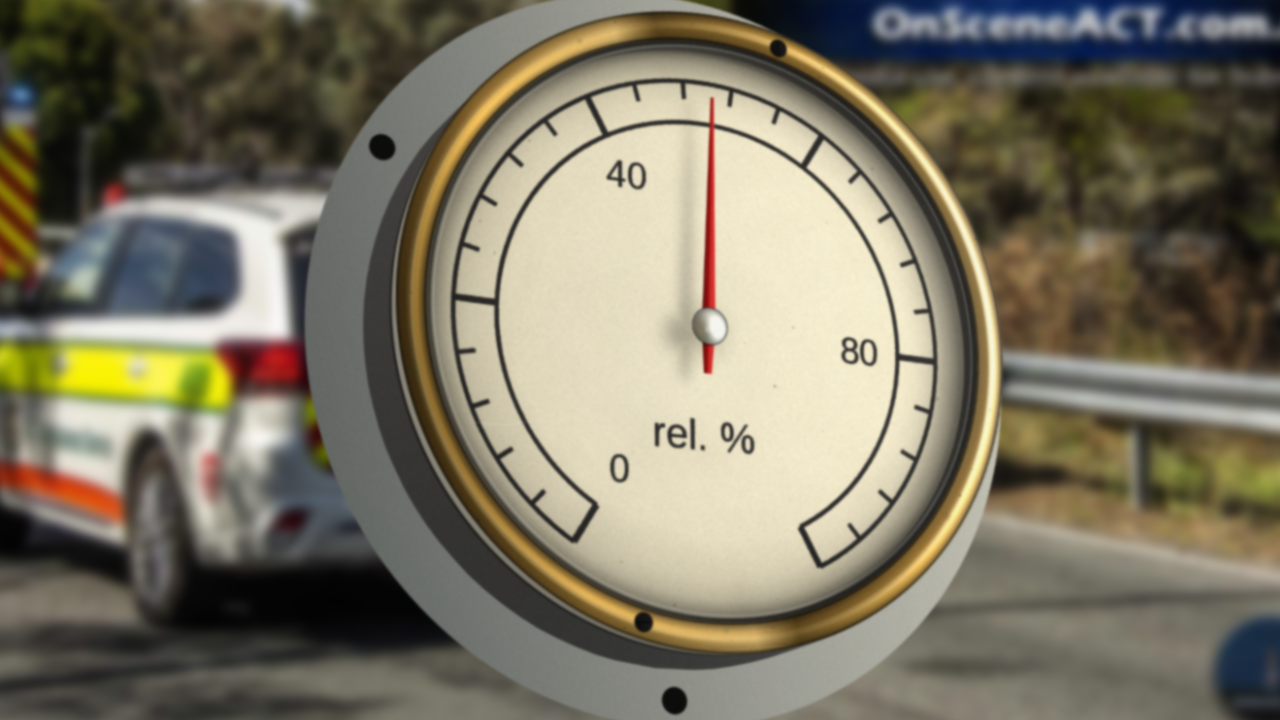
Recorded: 50 %
